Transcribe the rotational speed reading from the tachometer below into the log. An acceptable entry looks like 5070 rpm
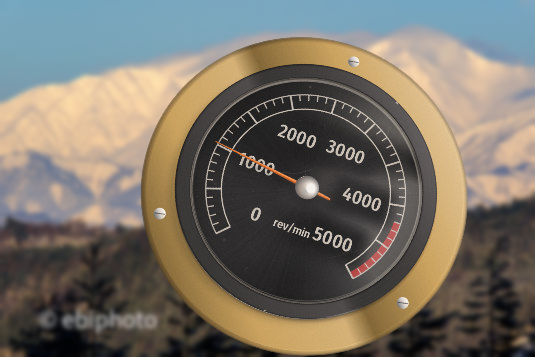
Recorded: 1000 rpm
